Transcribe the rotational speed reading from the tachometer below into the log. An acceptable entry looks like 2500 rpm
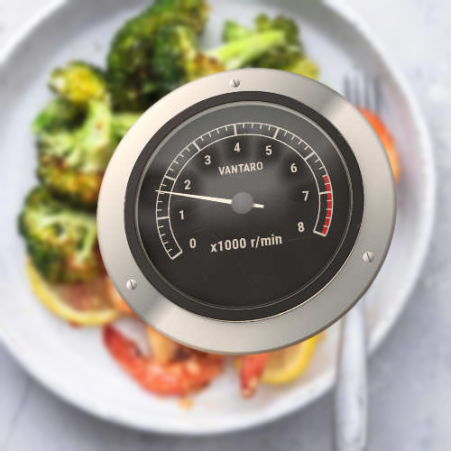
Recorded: 1600 rpm
